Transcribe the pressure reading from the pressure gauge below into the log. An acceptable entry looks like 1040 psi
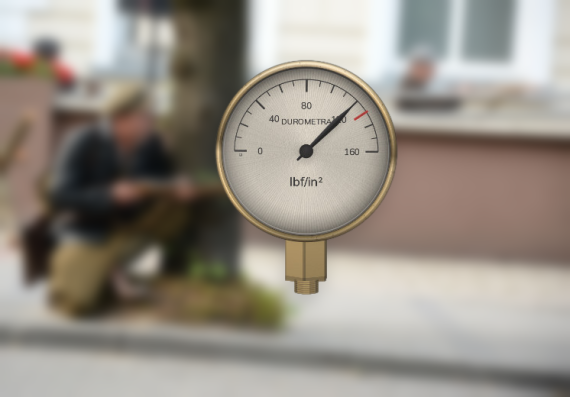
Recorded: 120 psi
